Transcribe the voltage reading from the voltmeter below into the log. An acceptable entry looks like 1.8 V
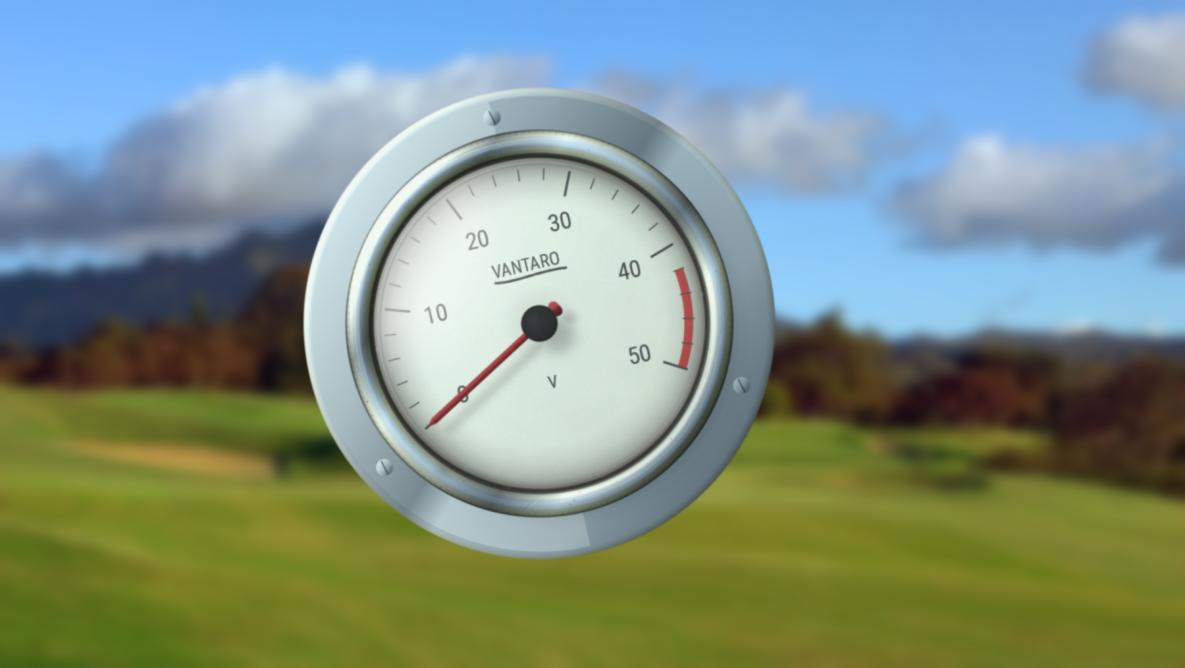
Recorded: 0 V
